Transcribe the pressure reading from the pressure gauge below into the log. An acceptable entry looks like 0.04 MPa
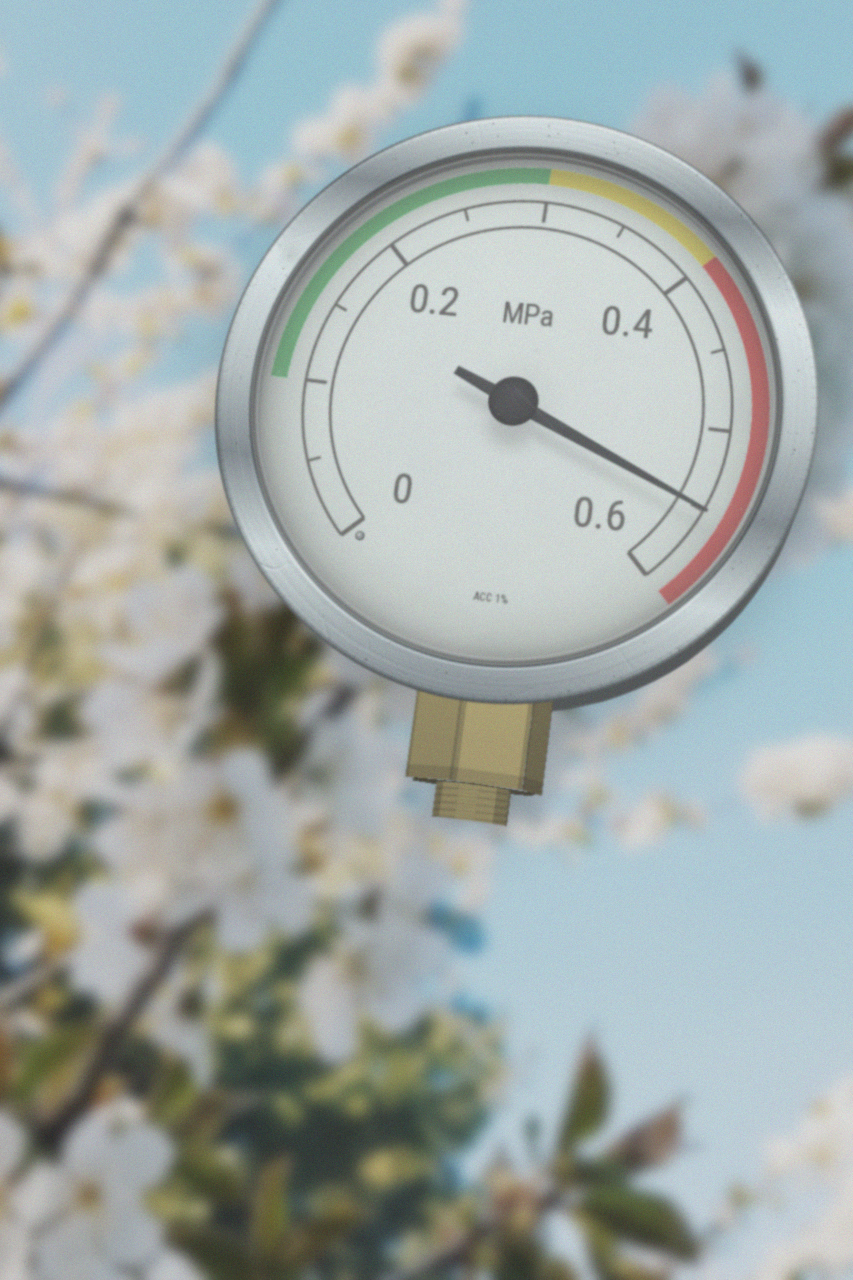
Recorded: 0.55 MPa
